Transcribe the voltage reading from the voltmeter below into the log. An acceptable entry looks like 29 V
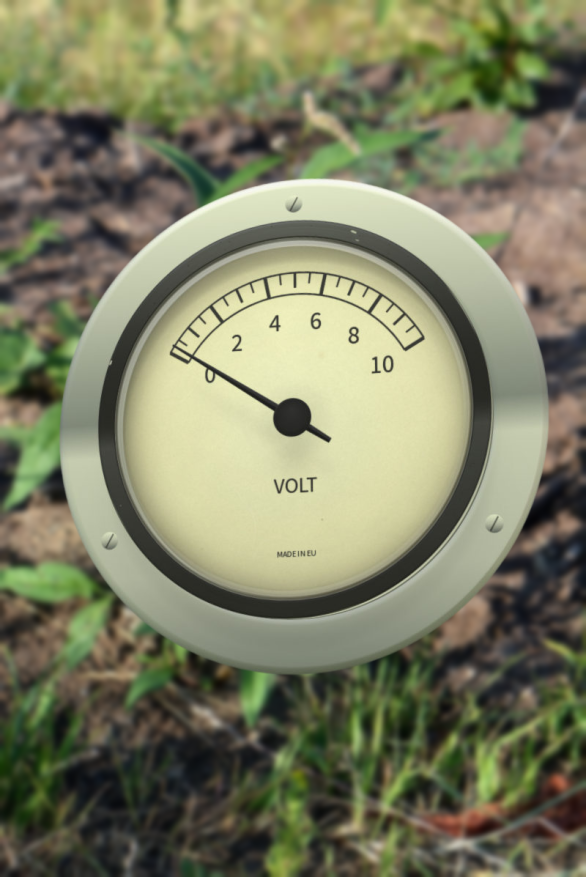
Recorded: 0.25 V
